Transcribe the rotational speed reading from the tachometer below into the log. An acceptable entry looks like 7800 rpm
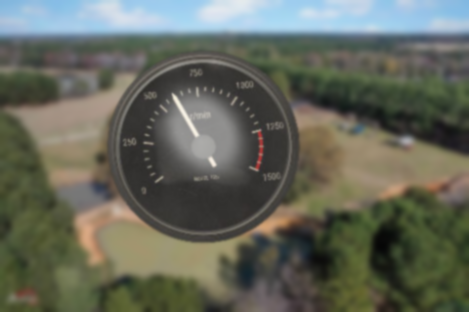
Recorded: 600 rpm
